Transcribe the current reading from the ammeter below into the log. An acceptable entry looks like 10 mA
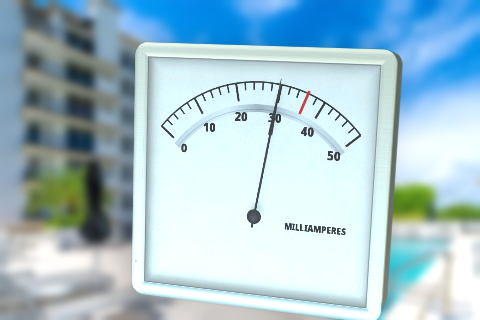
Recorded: 30 mA
